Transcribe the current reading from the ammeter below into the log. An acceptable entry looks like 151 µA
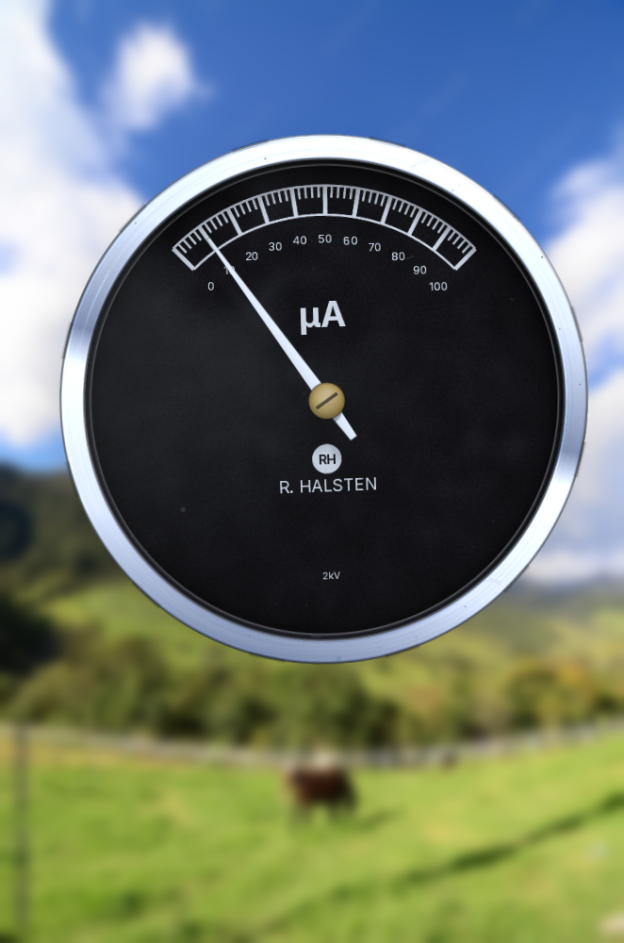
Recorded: 10 µA
